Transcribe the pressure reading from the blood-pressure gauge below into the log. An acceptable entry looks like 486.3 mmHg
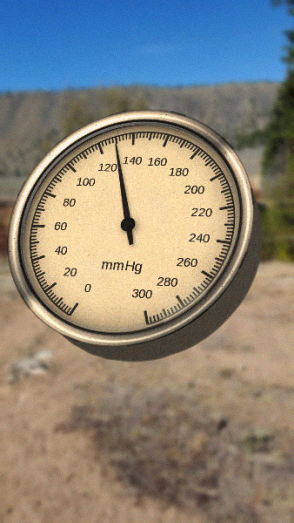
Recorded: 130 mmHg
